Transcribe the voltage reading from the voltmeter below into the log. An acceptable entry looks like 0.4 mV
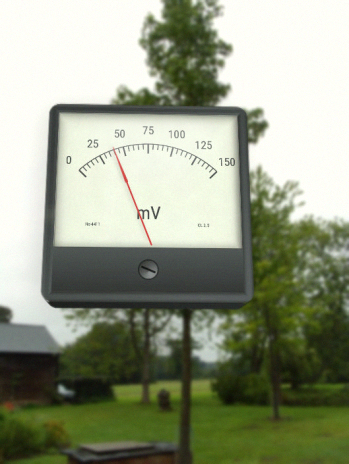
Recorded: 40 mV
